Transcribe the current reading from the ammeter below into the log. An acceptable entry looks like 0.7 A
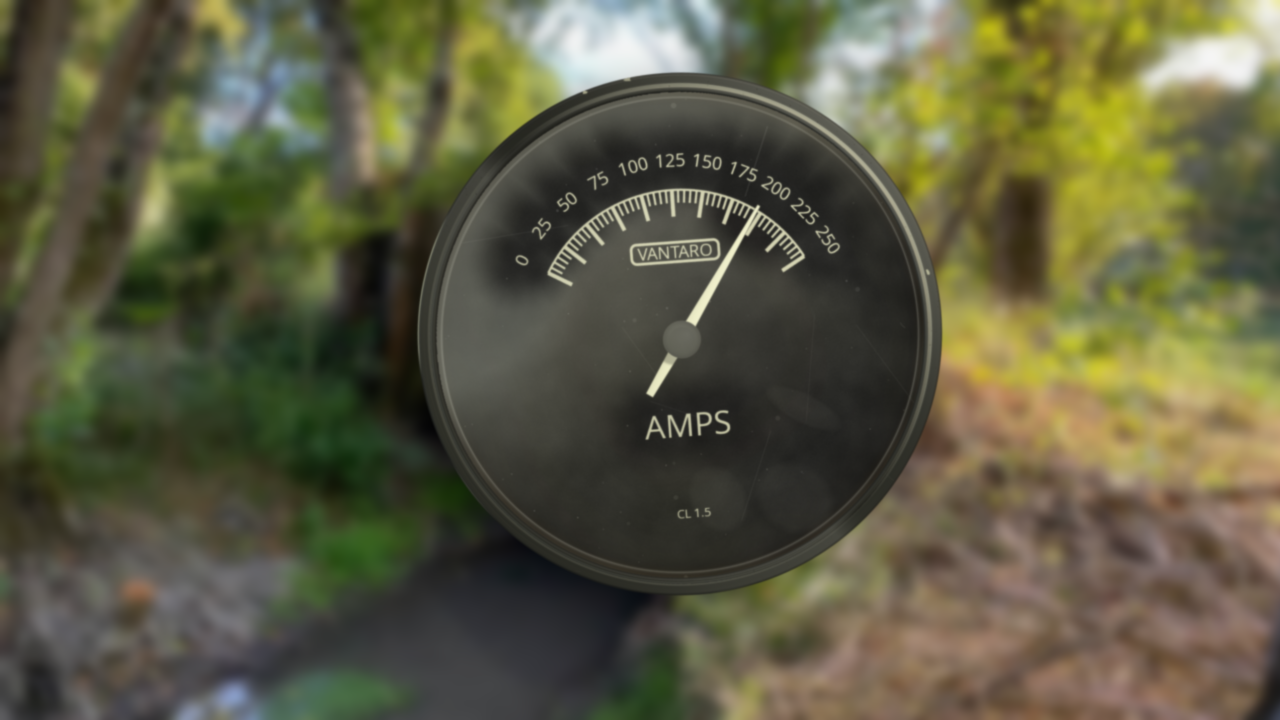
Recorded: 195 A
